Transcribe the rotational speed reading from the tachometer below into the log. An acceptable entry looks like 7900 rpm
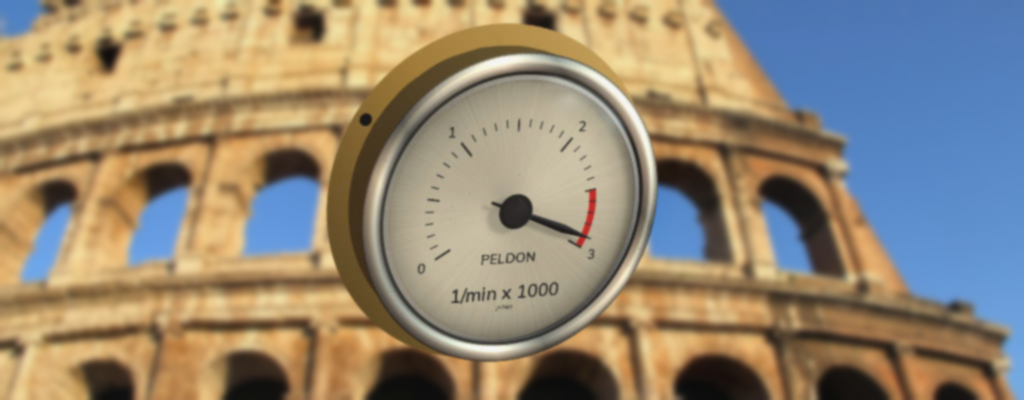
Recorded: 2900 rpm
